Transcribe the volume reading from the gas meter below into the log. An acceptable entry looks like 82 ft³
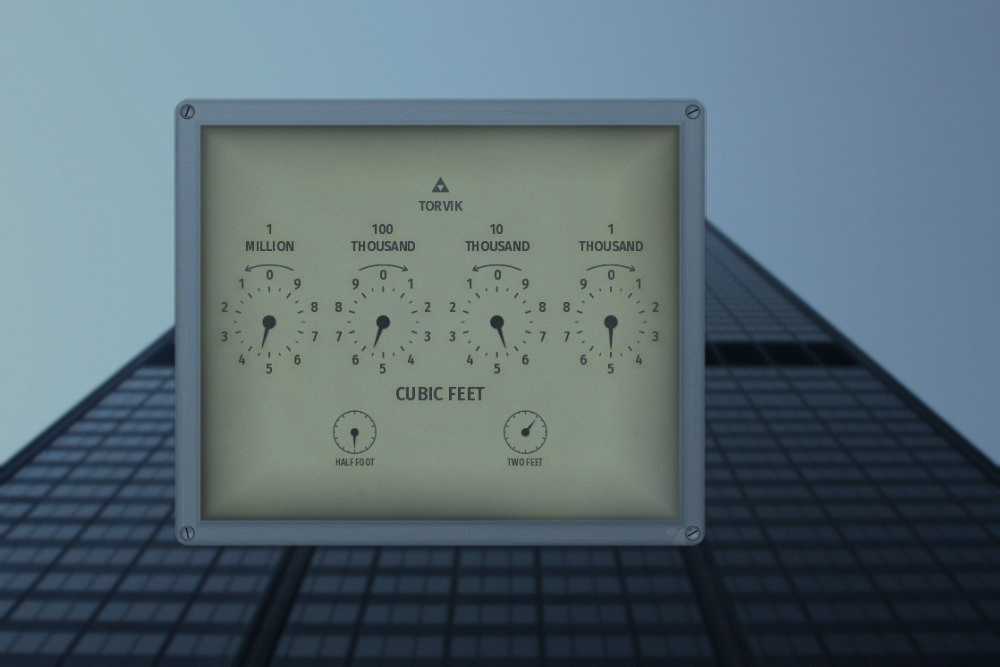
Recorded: 455500 ft³
